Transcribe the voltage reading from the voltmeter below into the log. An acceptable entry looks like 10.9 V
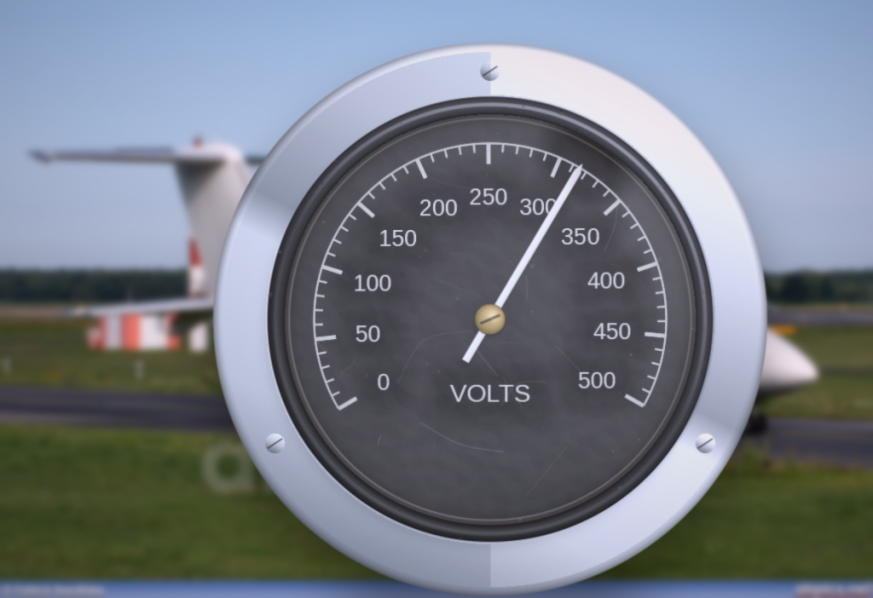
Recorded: 315 V
